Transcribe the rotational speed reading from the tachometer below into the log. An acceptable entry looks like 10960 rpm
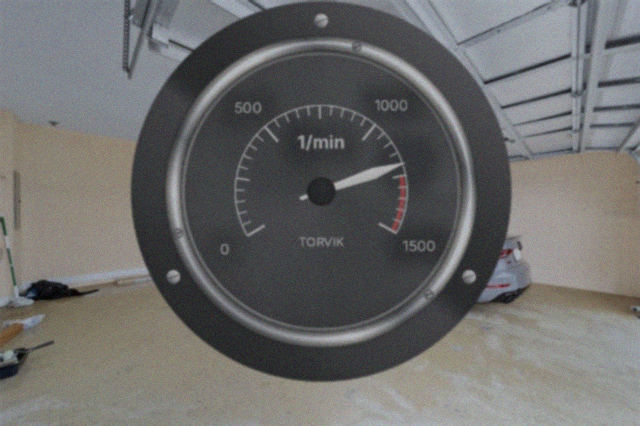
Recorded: 1200 rpm
